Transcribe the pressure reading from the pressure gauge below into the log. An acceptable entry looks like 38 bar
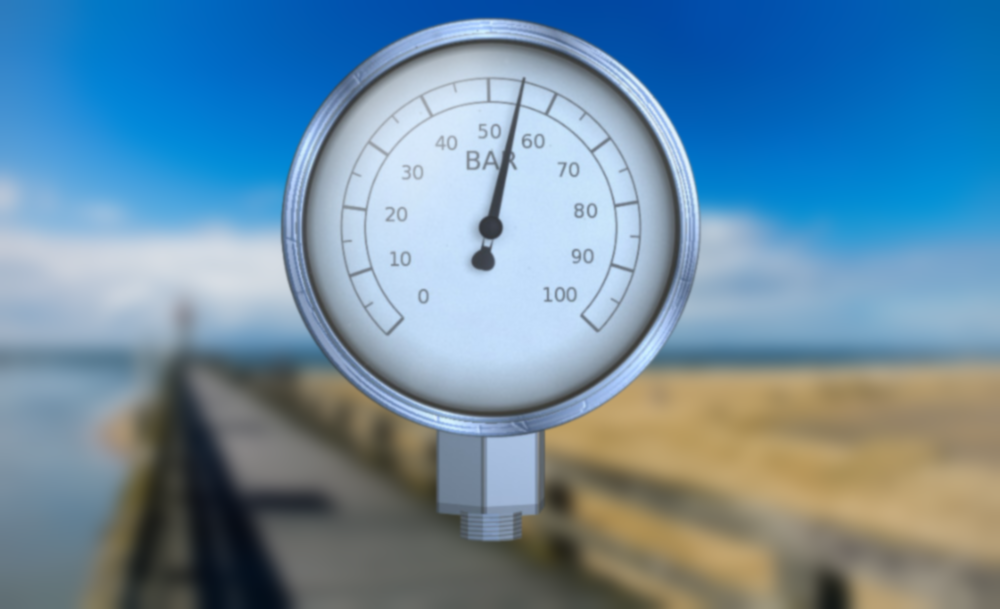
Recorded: 55 bar
